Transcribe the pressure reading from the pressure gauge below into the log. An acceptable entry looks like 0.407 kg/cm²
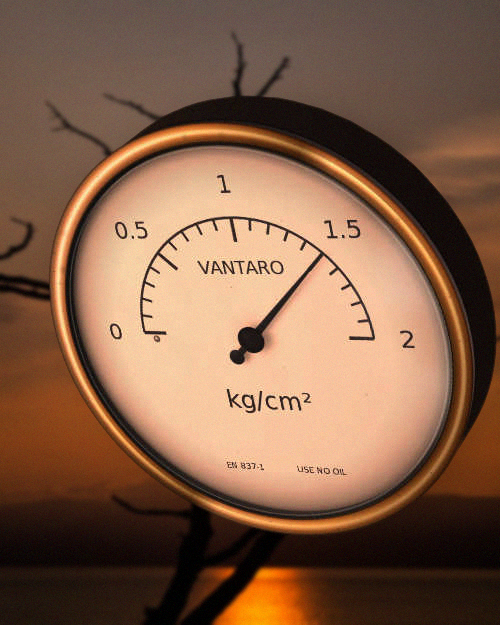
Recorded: 1.5 kg/cm²
